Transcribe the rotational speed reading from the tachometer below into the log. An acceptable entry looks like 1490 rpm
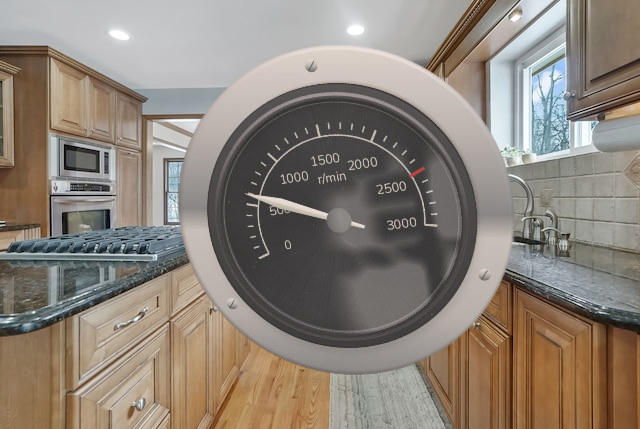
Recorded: 600 rpm
